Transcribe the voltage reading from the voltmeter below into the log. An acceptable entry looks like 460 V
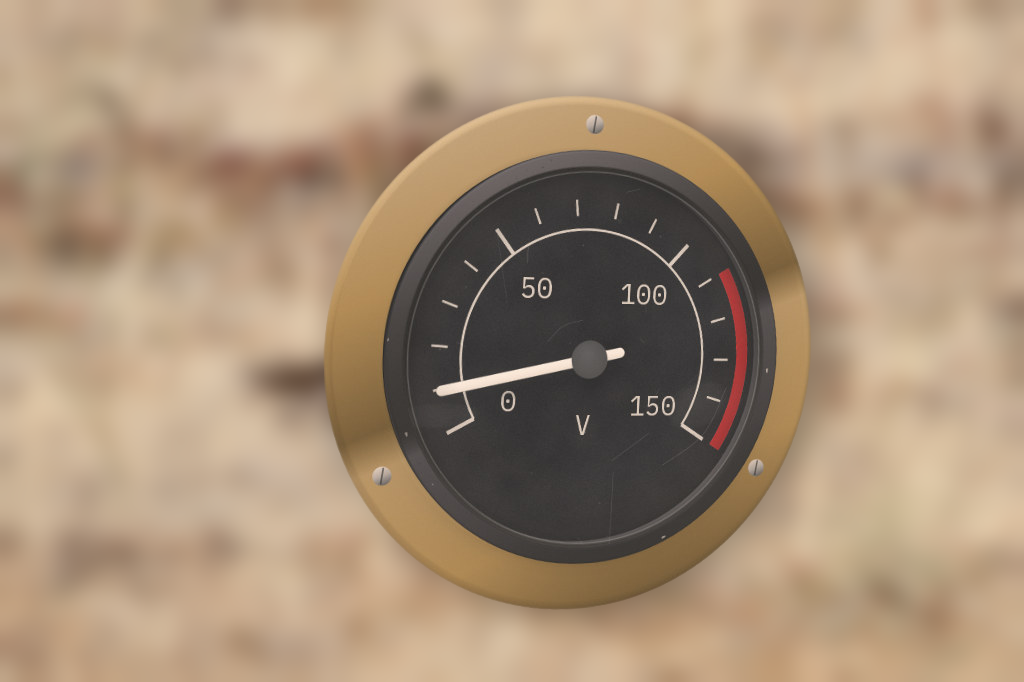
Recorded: 10 V
